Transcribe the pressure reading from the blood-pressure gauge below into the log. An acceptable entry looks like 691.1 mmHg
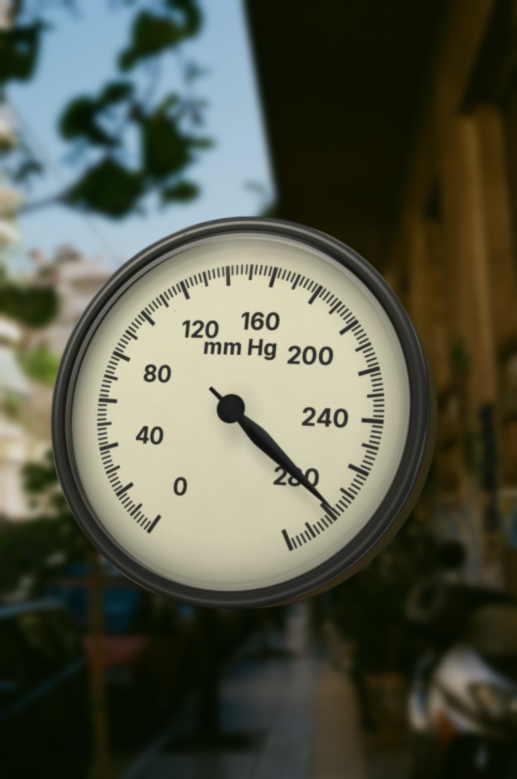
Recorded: 278 mmHg
